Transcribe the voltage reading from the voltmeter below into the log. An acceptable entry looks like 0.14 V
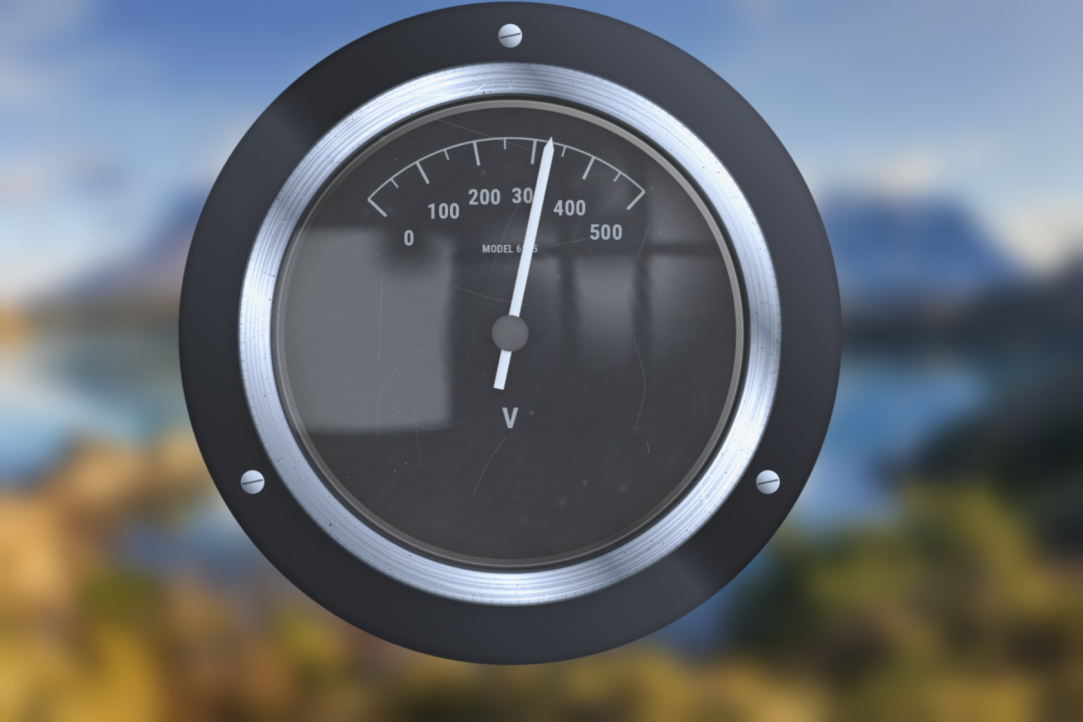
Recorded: 325 V
